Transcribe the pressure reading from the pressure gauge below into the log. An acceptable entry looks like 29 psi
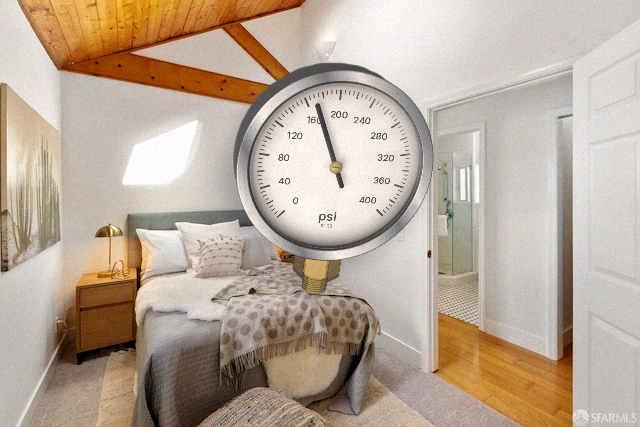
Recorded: 170 psi
